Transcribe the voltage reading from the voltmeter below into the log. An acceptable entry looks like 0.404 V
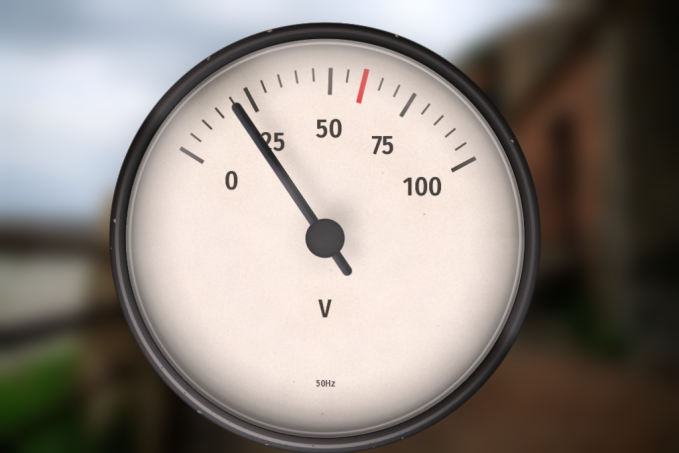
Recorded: 20 V
